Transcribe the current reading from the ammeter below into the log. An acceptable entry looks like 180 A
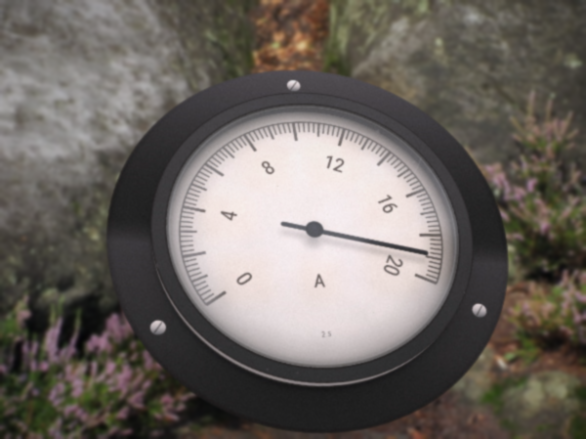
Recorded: 19 A
